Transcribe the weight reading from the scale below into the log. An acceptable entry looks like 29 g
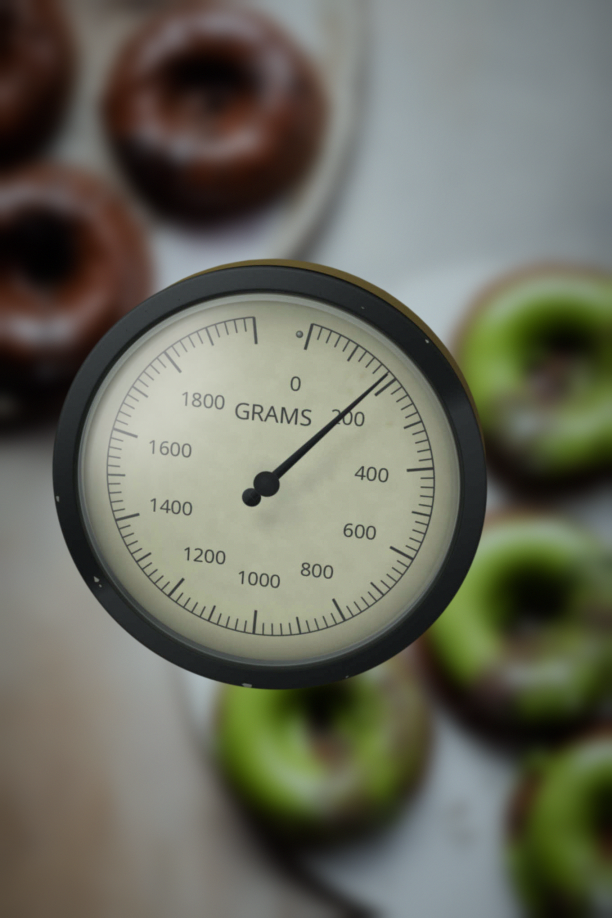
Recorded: 180 g
